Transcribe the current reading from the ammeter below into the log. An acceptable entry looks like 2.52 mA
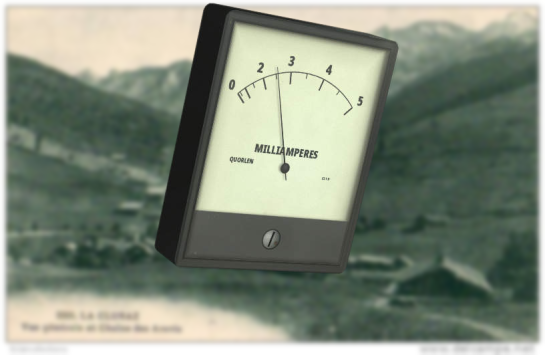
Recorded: 2.5 mA
